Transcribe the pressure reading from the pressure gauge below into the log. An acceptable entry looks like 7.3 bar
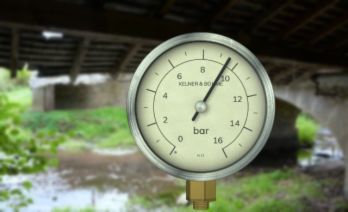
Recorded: 9.5 bar
